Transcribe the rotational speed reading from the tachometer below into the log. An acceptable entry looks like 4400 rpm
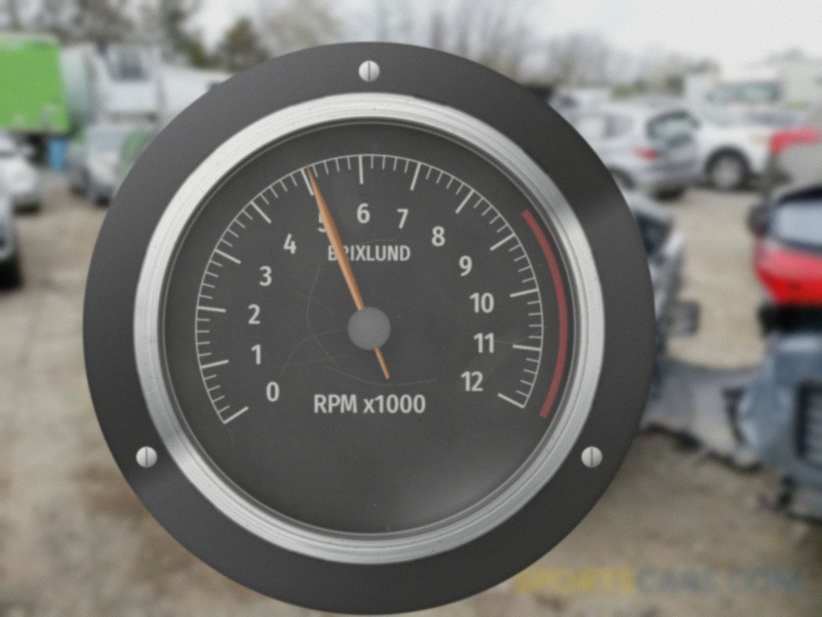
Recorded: 5100 rpm
